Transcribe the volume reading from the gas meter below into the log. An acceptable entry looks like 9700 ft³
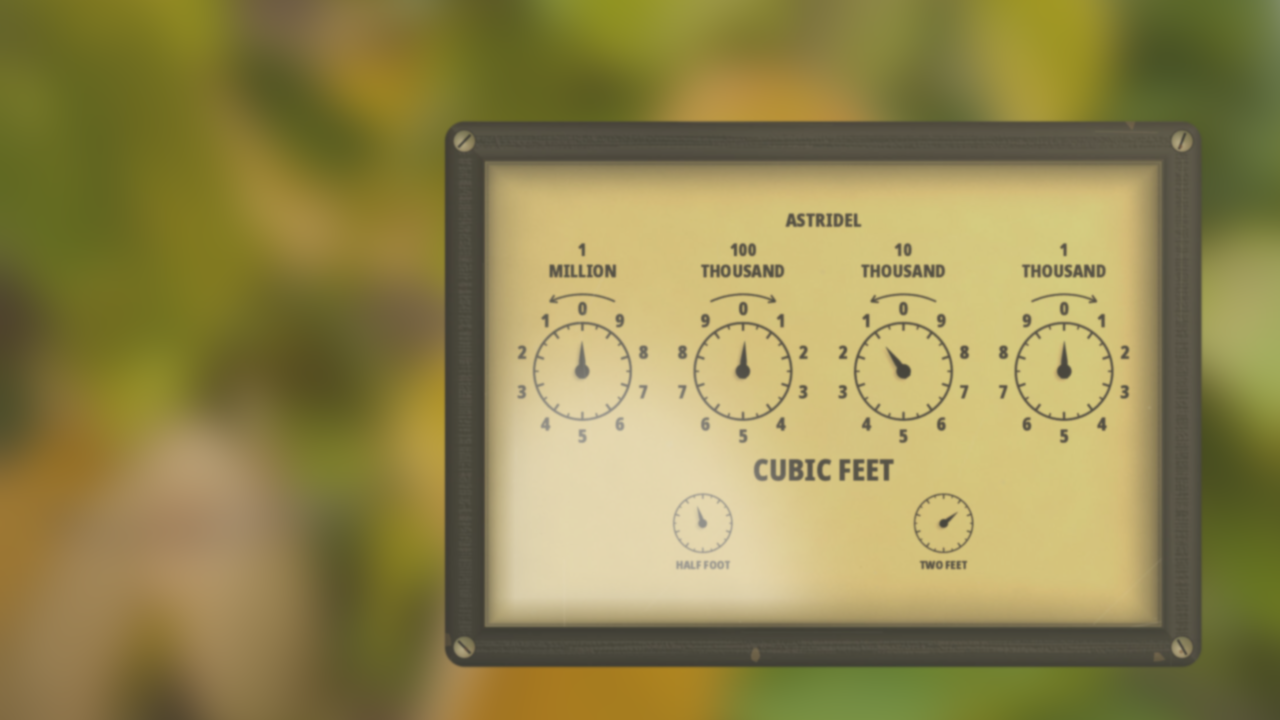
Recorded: 1000 ft³
